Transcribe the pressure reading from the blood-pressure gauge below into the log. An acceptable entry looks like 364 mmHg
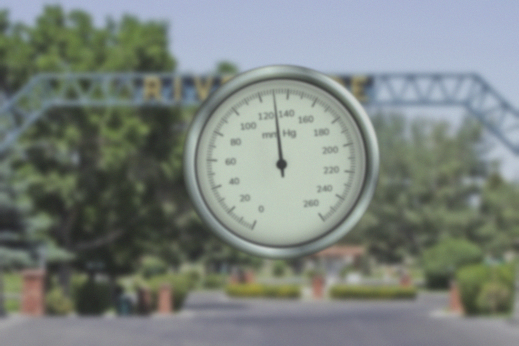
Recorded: 130 mmHg
